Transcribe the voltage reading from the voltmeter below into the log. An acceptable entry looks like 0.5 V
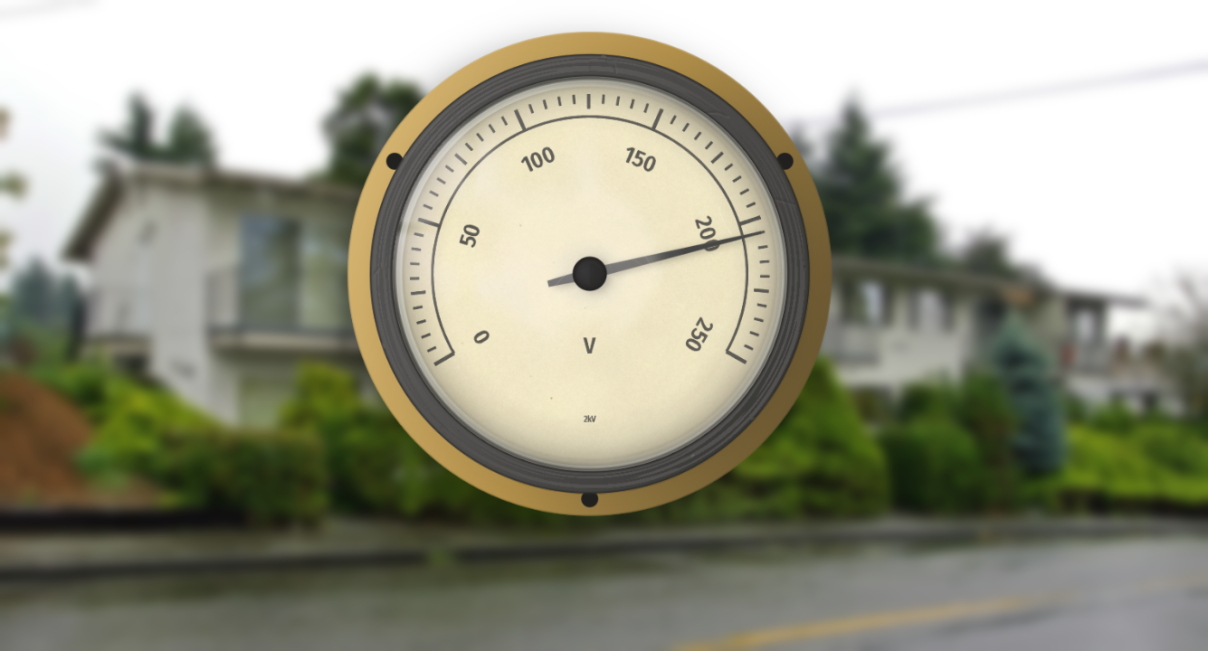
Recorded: 205 V
